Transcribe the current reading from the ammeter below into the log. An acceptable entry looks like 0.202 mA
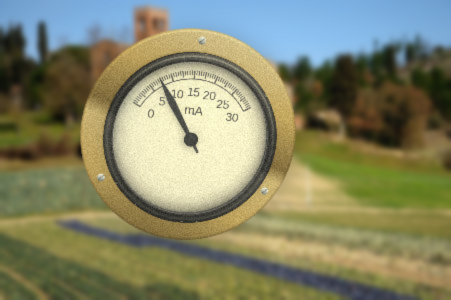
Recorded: 7.5 mA
